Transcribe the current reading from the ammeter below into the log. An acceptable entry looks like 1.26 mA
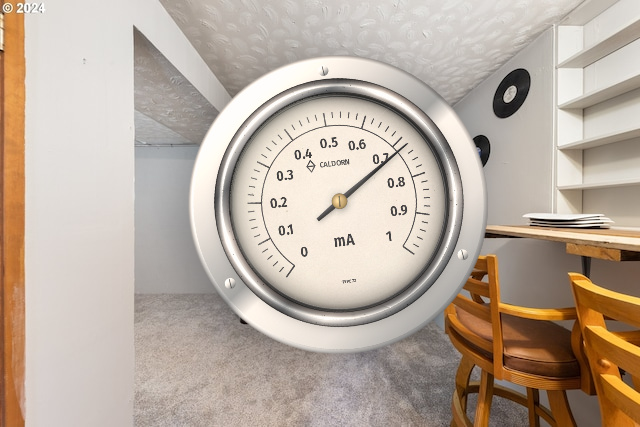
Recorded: 0.72 mA
